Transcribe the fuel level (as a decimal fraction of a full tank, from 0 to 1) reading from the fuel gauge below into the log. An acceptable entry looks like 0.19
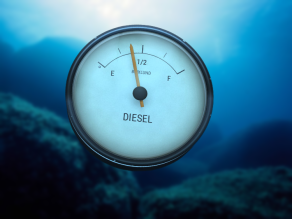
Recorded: 0.375
